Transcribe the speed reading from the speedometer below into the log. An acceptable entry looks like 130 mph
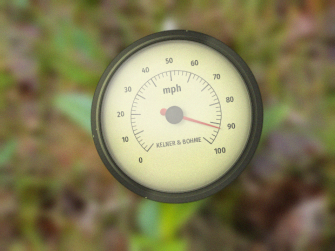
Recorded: 92 mph
